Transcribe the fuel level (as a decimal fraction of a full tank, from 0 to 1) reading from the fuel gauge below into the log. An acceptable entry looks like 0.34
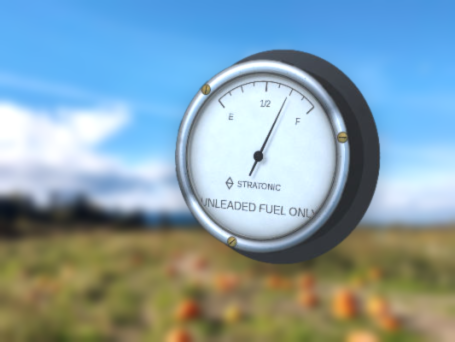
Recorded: 0.75
